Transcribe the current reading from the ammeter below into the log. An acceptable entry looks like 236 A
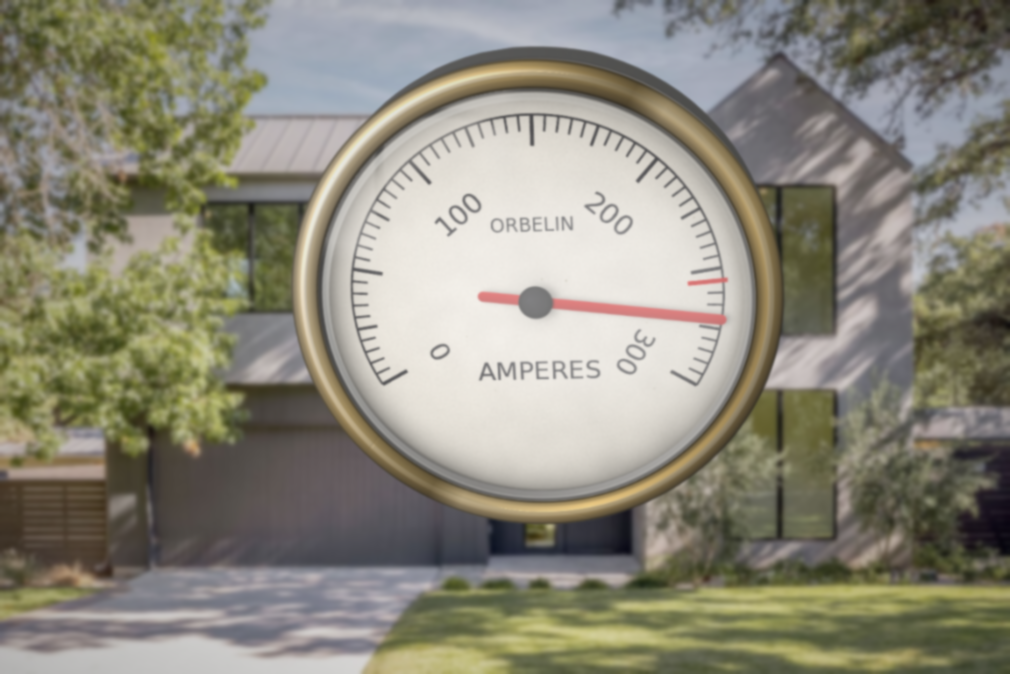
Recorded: 270 A
